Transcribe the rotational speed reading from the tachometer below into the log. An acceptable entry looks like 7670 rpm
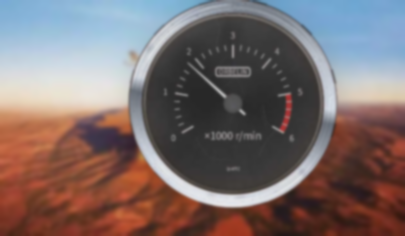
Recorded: 1800 rpm
